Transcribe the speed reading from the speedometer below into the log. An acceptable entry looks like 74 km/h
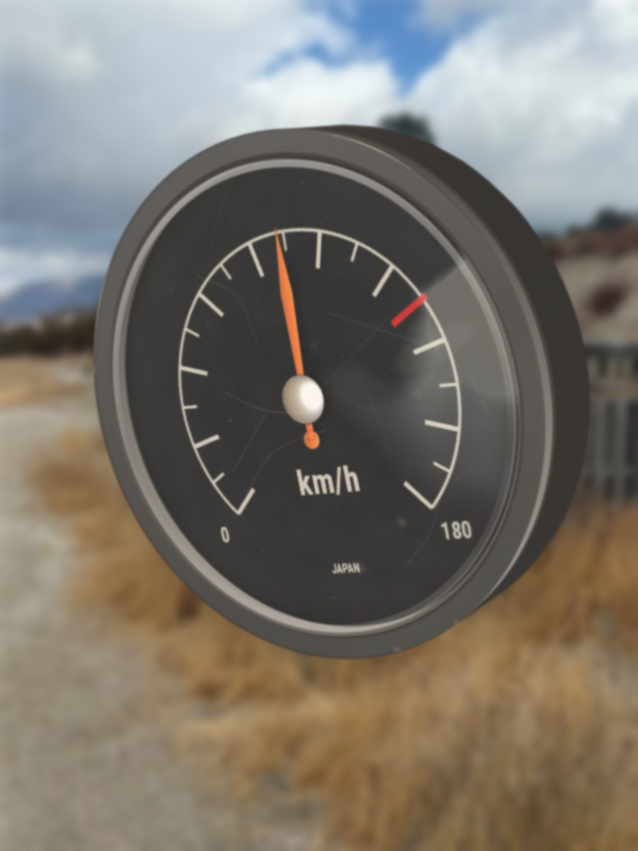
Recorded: 90 km/h
